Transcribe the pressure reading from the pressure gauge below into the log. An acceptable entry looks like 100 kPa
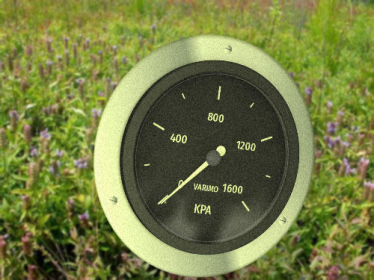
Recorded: 0 kPa
